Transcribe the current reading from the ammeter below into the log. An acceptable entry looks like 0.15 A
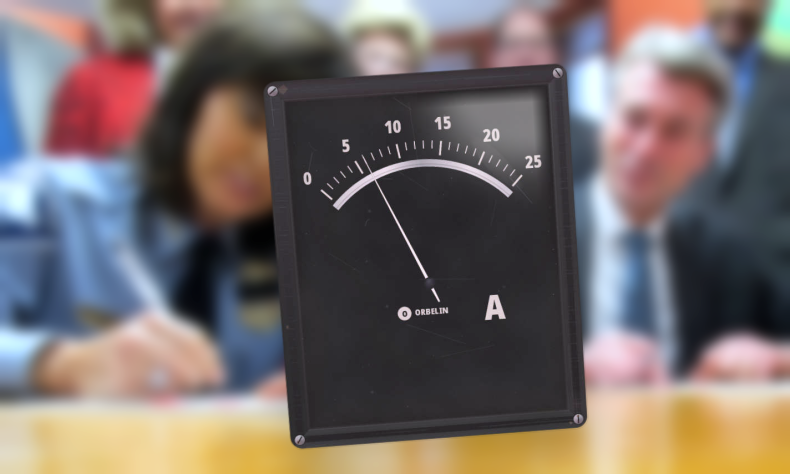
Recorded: 6 A
